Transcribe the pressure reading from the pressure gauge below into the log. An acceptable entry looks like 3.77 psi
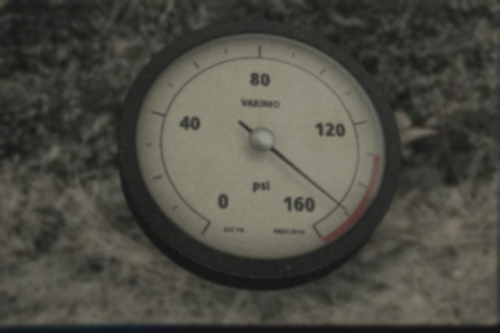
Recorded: 150 psi
